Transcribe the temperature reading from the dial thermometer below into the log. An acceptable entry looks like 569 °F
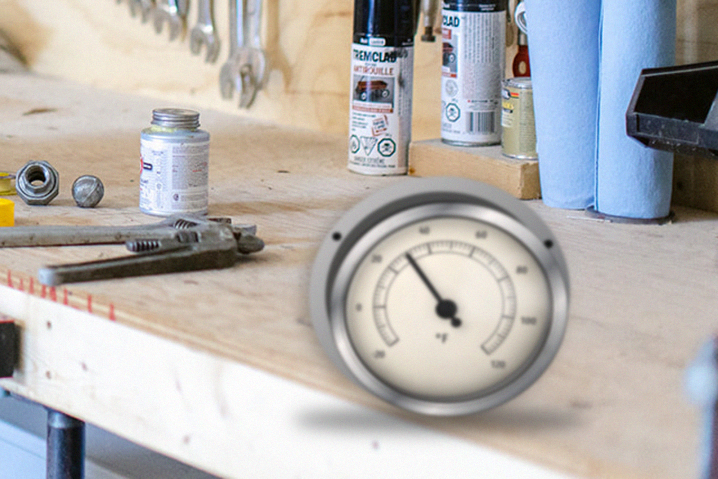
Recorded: 30 °F
